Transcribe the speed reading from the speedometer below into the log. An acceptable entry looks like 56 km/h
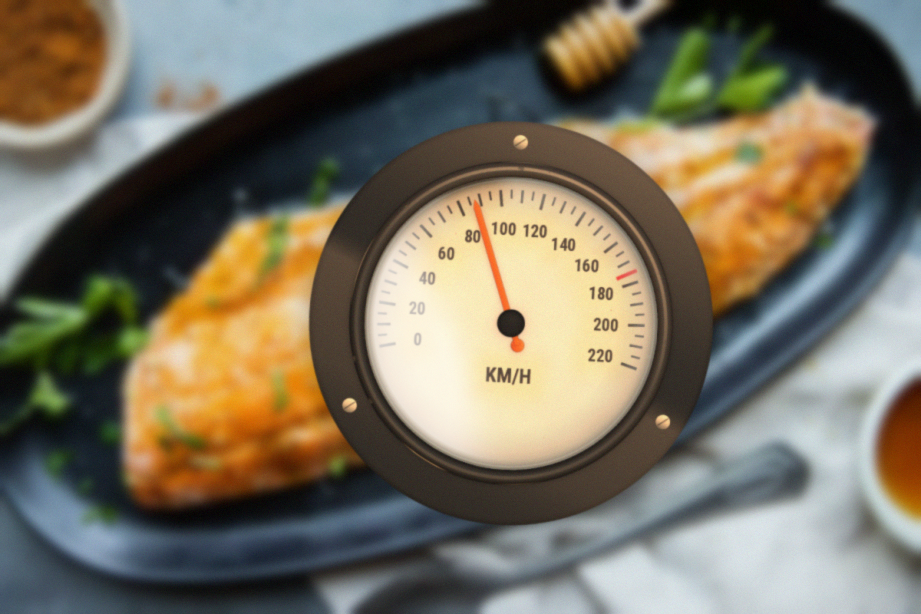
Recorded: 87.5 km/h
